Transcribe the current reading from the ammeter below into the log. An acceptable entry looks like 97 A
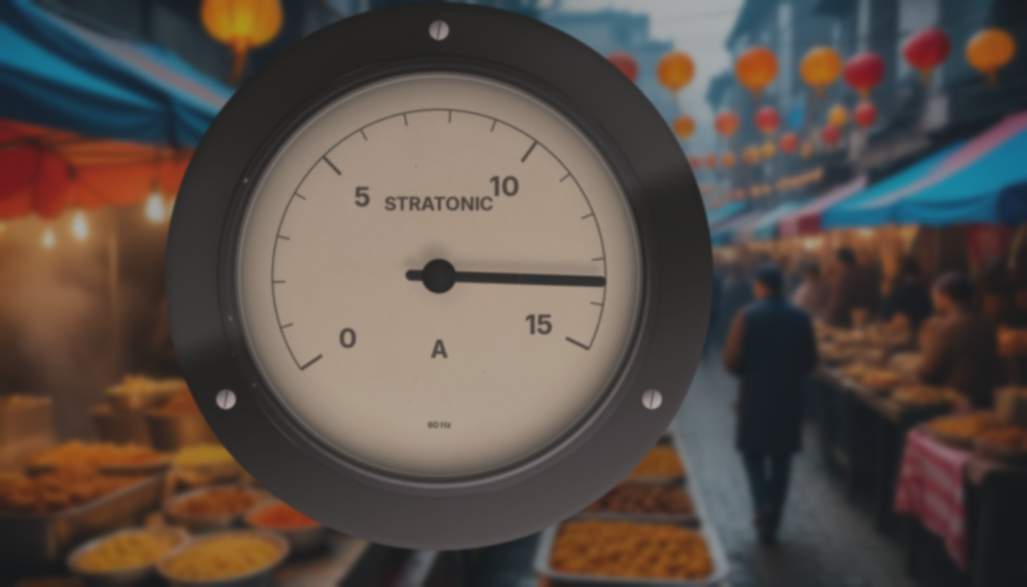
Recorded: 13.5 A
